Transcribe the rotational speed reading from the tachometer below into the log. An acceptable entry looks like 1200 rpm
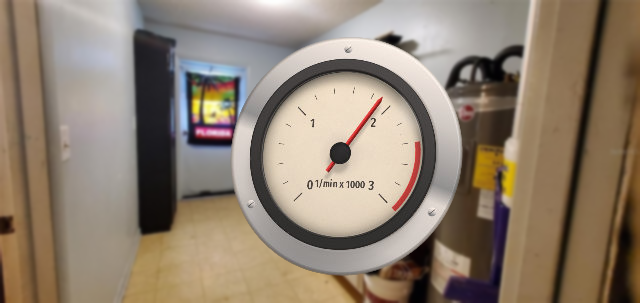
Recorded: 1900 rpm
